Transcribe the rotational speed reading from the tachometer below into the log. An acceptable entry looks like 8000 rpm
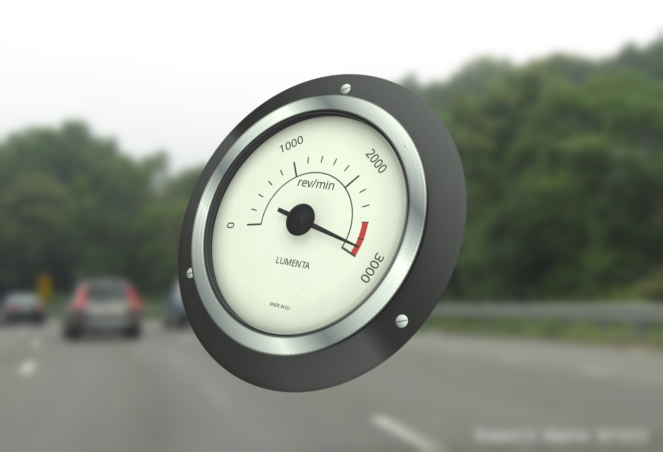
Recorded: 2900 rpm
